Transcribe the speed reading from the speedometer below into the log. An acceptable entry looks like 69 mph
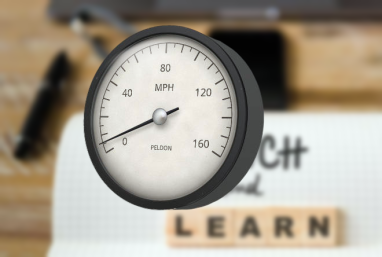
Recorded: 5 mph
